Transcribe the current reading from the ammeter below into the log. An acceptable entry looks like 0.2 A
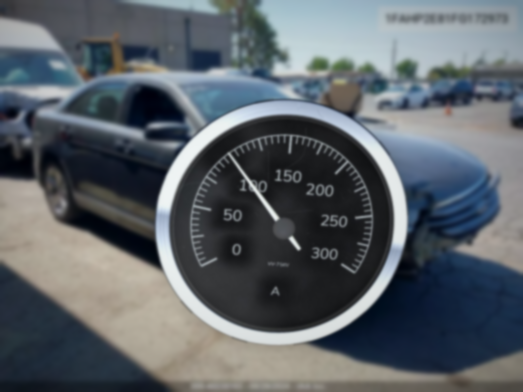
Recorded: 100 A
